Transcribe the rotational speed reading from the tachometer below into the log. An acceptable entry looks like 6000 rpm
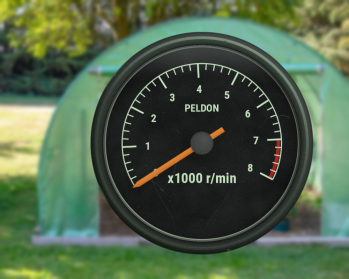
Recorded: 0 rpm
